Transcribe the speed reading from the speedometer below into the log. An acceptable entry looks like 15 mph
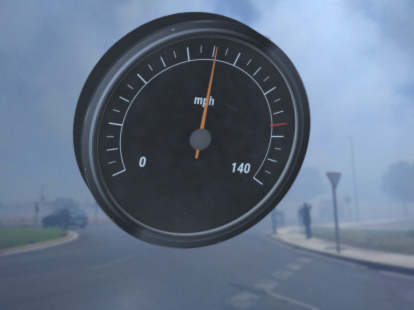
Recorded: 70 mph
